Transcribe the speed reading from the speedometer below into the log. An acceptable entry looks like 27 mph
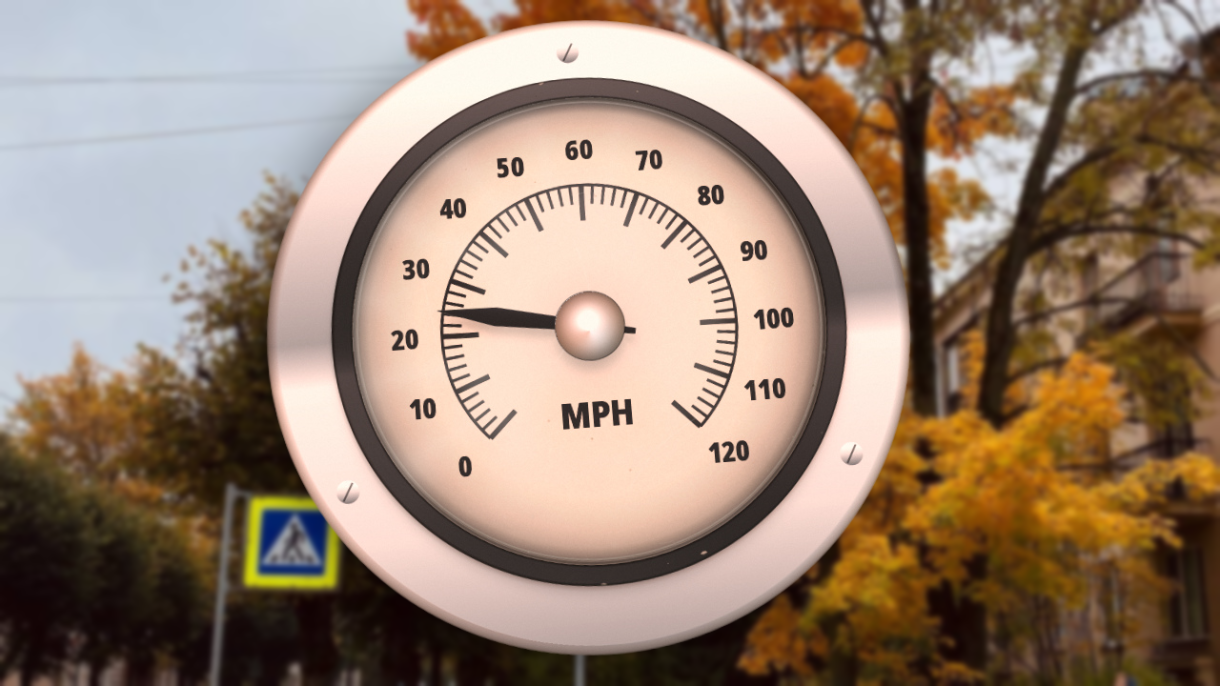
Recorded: 24 mph
